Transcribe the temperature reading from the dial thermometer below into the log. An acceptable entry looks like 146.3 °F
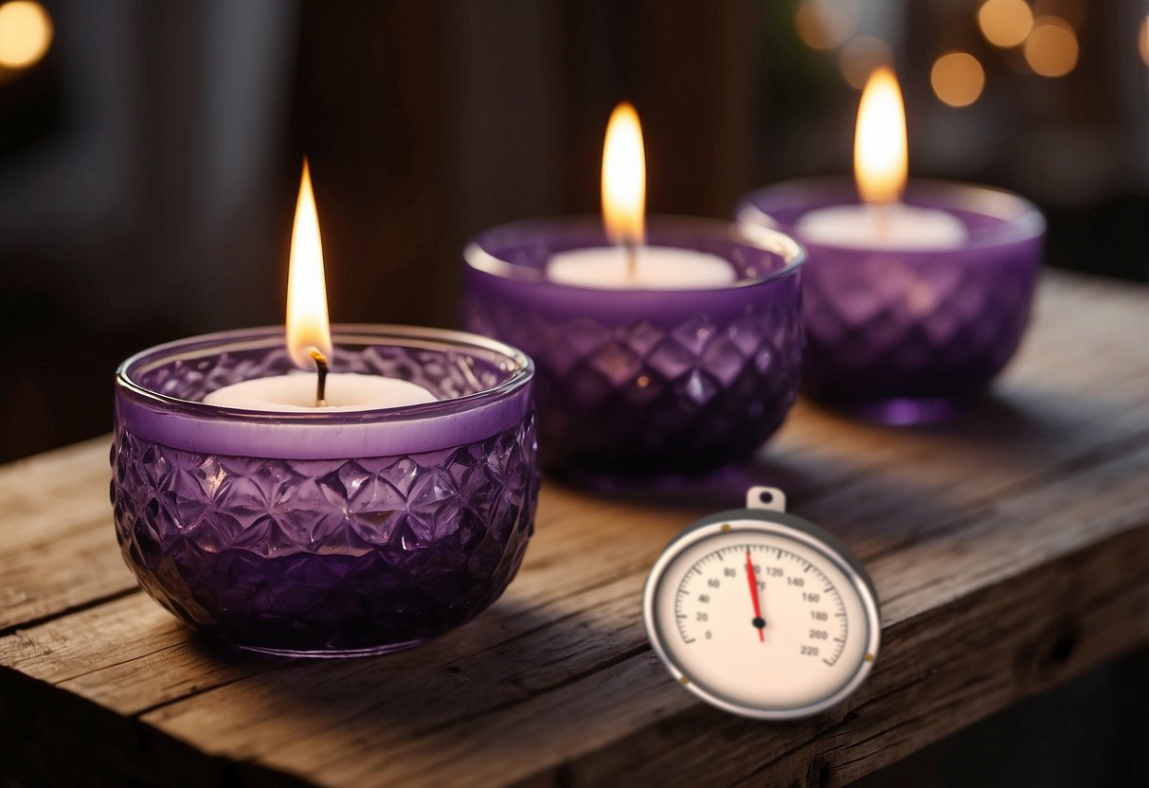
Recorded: 100 °F
